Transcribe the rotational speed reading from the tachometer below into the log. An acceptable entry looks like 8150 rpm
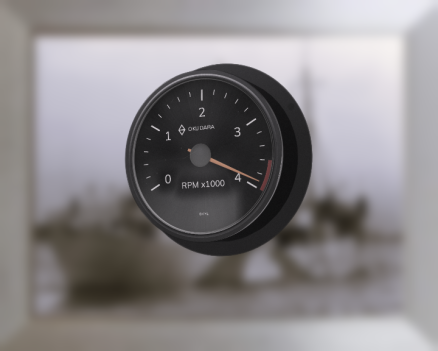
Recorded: 3900 rpm
